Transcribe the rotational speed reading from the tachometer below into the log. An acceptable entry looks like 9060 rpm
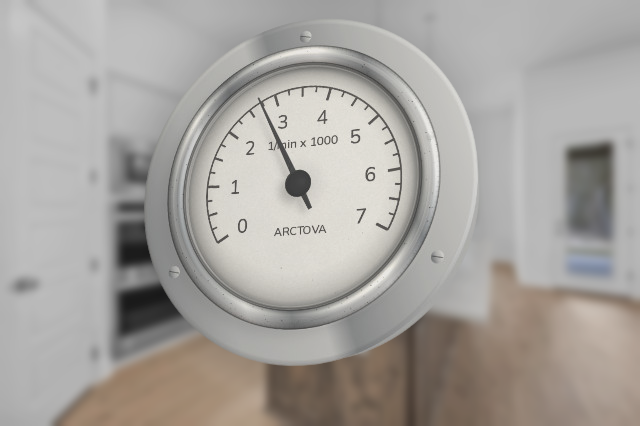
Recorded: 2750 rpm
